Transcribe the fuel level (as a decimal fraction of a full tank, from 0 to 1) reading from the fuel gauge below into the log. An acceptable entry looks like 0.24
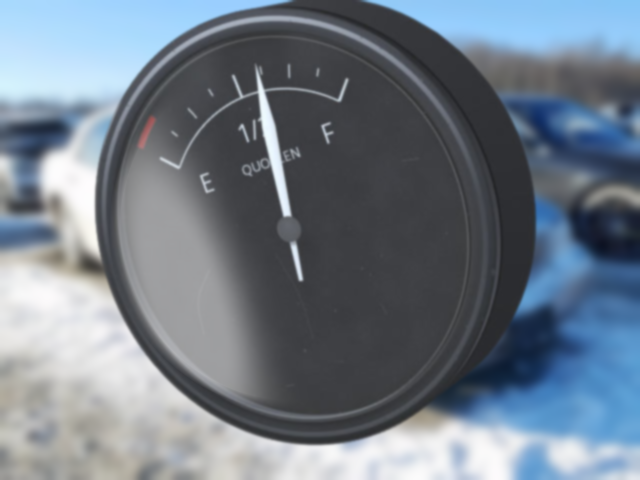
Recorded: 0.625
